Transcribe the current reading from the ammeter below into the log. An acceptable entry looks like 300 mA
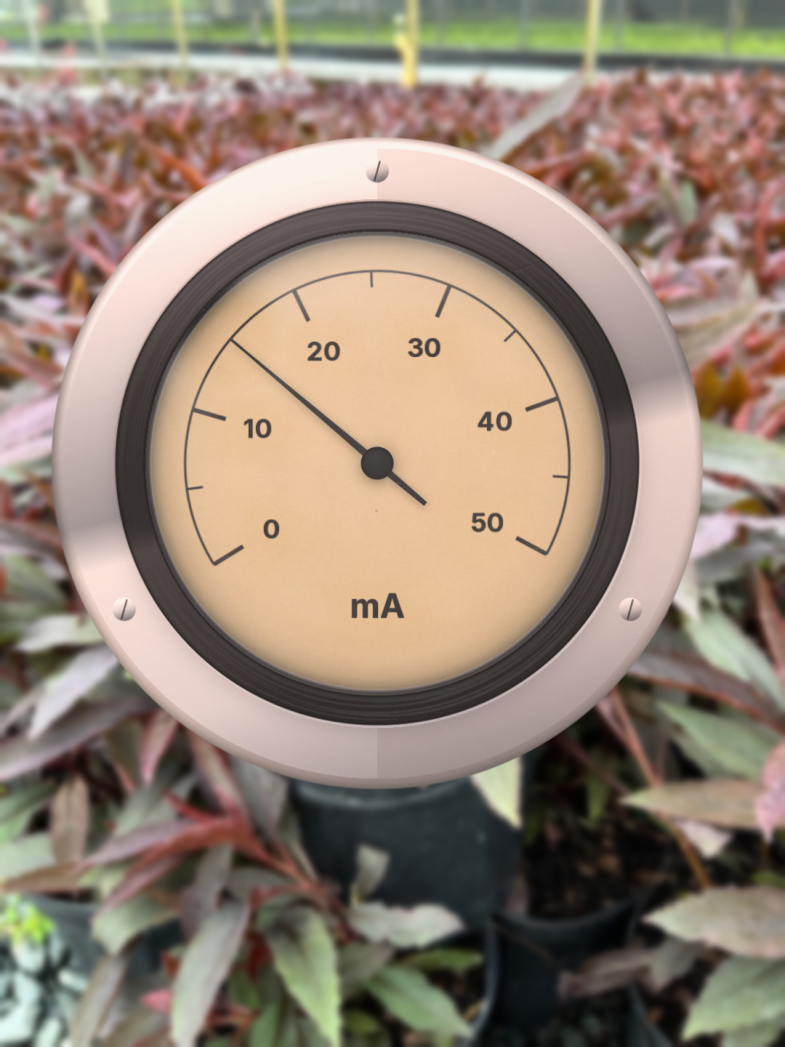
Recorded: 15 mA
